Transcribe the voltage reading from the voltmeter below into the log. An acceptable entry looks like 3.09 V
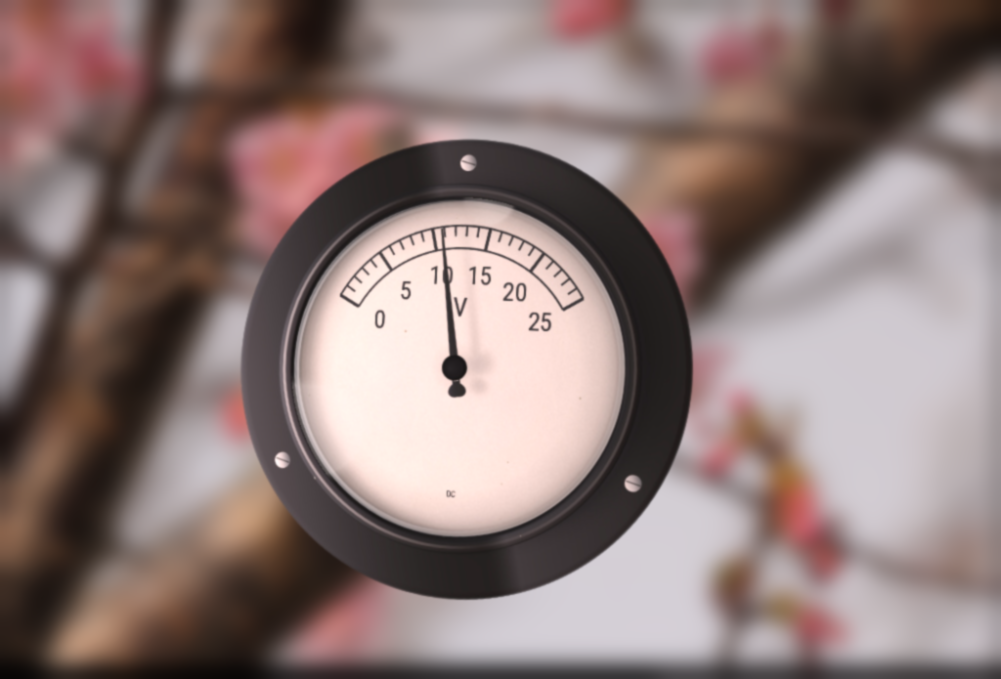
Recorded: 11 V
